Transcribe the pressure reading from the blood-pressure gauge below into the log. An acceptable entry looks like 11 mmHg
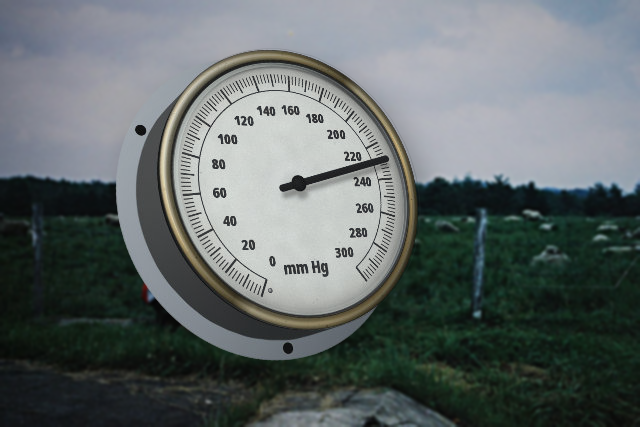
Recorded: 230 mmHg
